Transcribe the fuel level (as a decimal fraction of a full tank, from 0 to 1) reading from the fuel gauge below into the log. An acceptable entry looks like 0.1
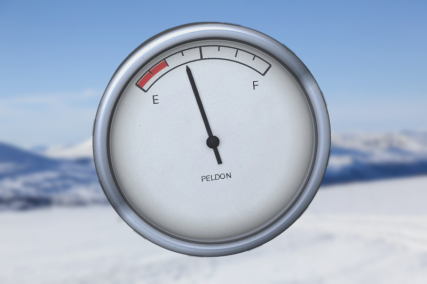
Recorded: 0.375
